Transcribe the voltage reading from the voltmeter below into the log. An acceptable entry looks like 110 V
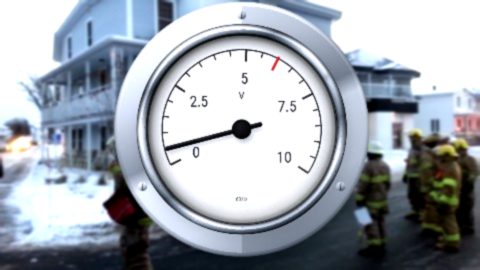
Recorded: 0.5 V
